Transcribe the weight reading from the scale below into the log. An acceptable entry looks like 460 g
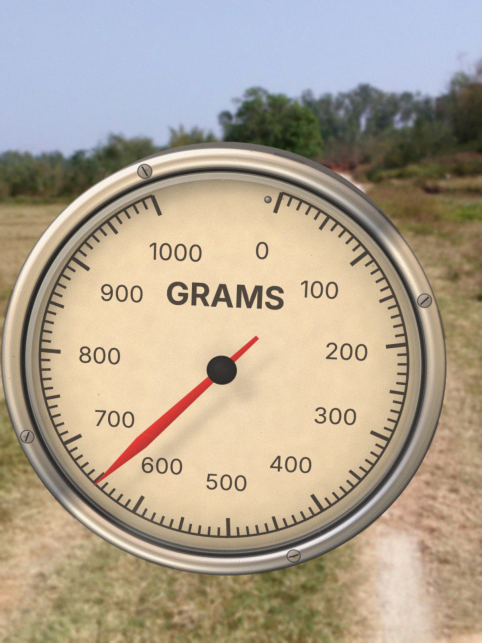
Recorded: 650 g
